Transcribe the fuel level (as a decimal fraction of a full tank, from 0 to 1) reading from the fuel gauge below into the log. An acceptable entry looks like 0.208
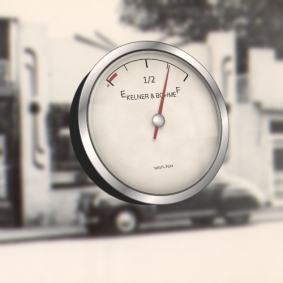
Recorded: 0.75
